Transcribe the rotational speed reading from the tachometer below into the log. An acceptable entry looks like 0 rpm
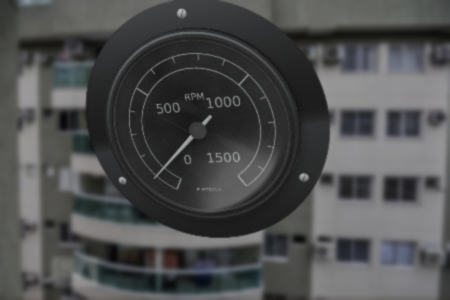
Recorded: 100 rpm
